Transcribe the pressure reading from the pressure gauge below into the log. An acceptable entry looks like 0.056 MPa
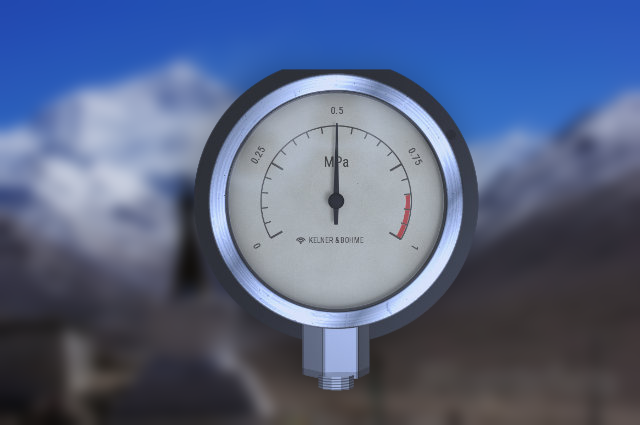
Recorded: 0.5 MPa
